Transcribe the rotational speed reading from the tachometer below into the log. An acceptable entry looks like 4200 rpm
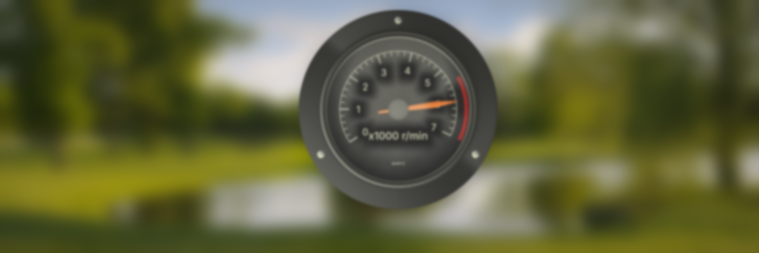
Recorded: 6000 rpm
